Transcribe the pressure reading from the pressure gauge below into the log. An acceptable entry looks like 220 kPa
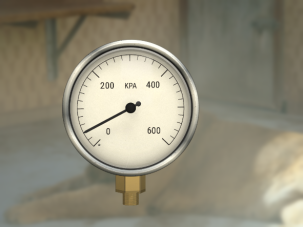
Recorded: 40 kPa
